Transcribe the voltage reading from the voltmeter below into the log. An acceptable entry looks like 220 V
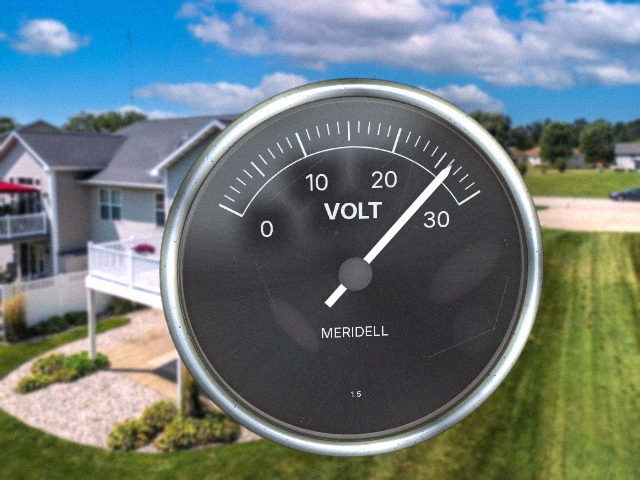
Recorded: 26 V
